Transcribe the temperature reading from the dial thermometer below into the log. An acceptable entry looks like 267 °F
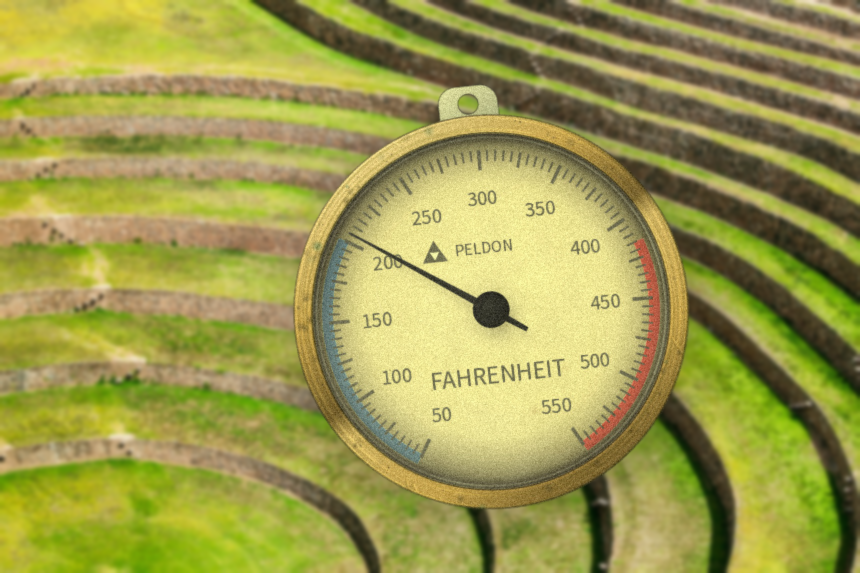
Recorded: 205 °F
